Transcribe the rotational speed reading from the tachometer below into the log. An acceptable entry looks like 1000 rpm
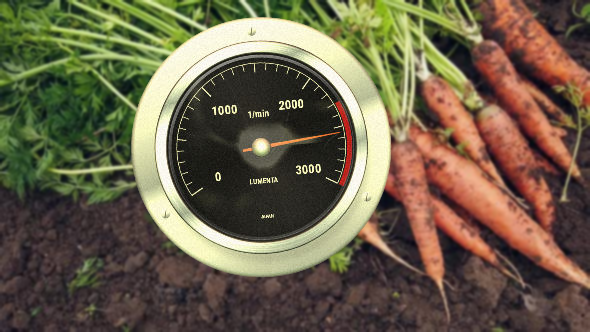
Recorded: 2550 rpm
